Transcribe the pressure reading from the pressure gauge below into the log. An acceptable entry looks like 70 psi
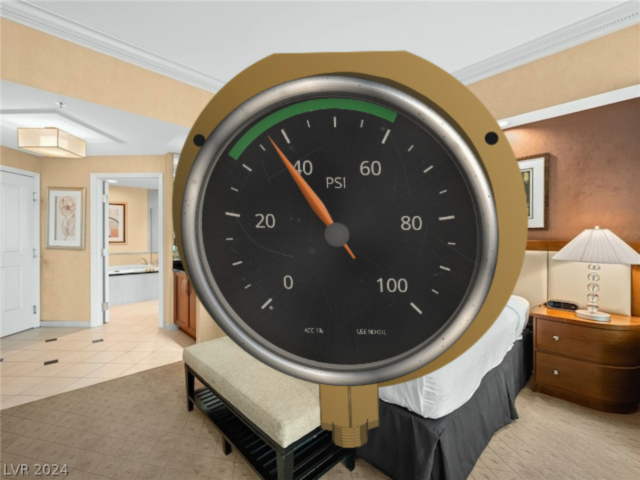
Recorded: 37.5 psi
